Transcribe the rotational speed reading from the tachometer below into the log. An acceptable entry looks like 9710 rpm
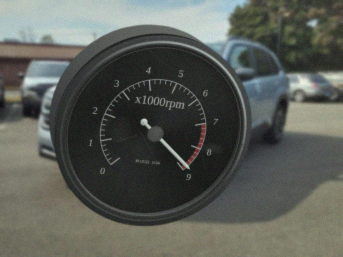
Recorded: 8800 rpm
